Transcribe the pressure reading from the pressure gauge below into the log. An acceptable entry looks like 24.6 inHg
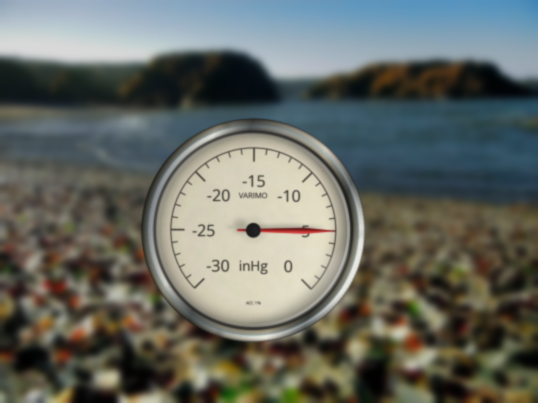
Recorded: -5 inHg
